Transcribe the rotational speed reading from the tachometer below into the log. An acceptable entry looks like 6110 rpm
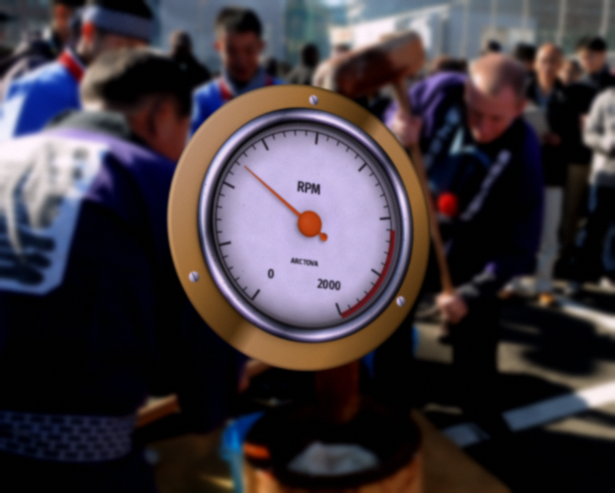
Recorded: 600 rpm
